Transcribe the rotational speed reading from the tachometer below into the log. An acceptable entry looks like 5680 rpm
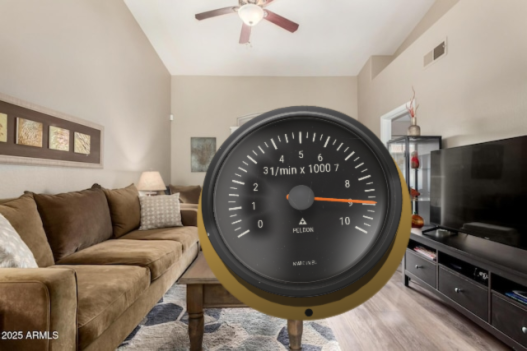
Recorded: 9000 rpm
